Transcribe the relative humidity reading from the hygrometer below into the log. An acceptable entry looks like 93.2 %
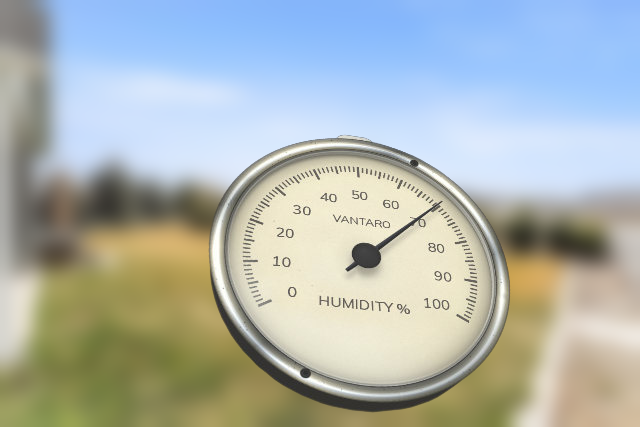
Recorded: 70 %
